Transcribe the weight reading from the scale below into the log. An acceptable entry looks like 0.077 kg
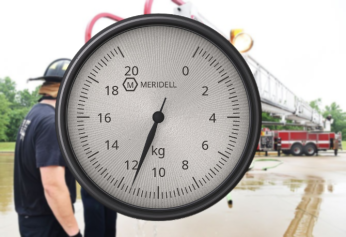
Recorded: 11.4 kg
